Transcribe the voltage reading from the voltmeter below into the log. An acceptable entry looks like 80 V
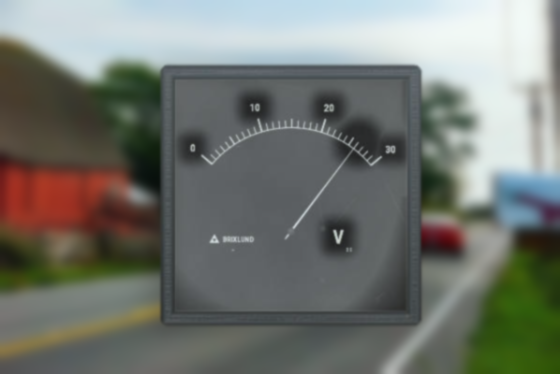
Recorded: 26 V
